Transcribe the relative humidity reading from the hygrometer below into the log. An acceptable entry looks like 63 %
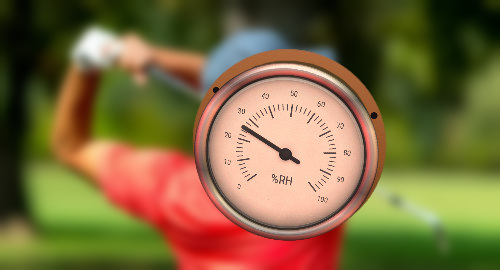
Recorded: 26 %
